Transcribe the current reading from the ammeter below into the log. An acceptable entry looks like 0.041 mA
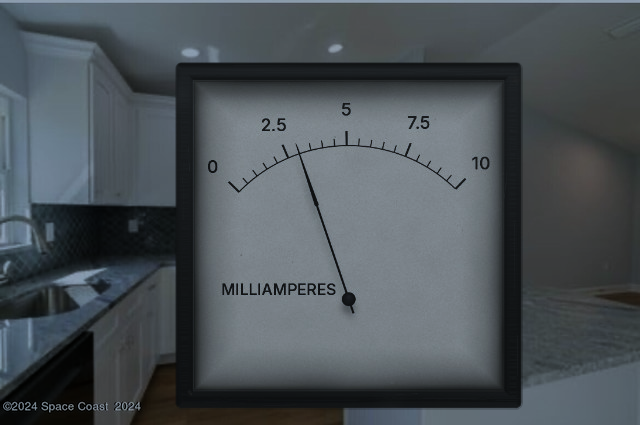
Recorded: 3 mA
